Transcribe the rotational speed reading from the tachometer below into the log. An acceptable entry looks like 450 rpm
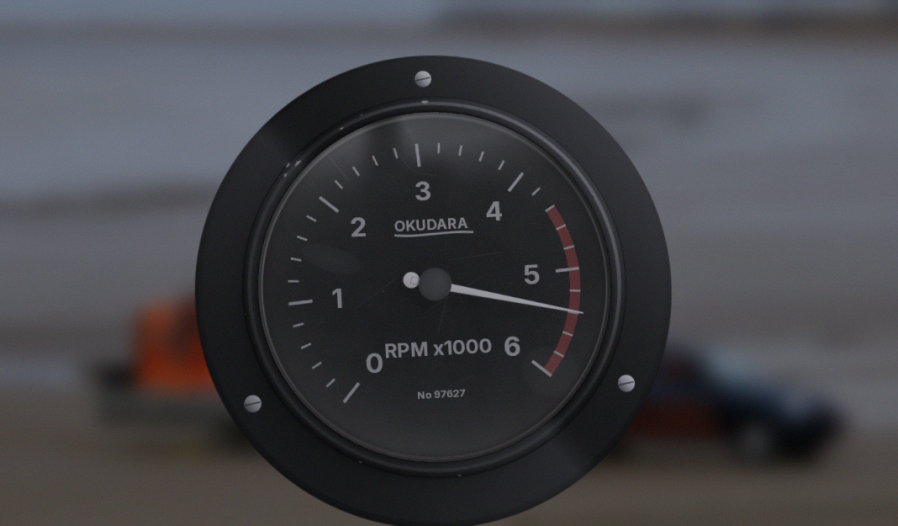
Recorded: 5400 rpm
